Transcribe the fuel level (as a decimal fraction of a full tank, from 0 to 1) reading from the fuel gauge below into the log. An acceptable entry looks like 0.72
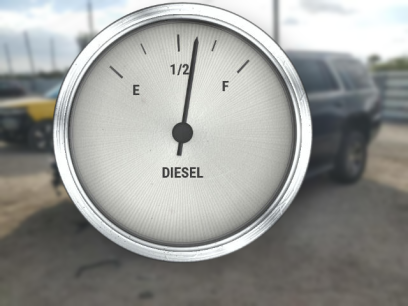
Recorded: 0.625
